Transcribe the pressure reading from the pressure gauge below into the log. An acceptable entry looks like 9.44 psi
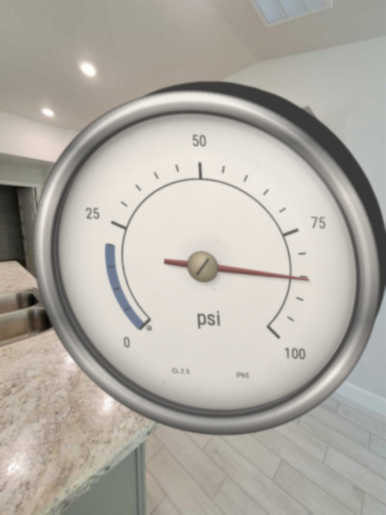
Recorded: 85 psi
